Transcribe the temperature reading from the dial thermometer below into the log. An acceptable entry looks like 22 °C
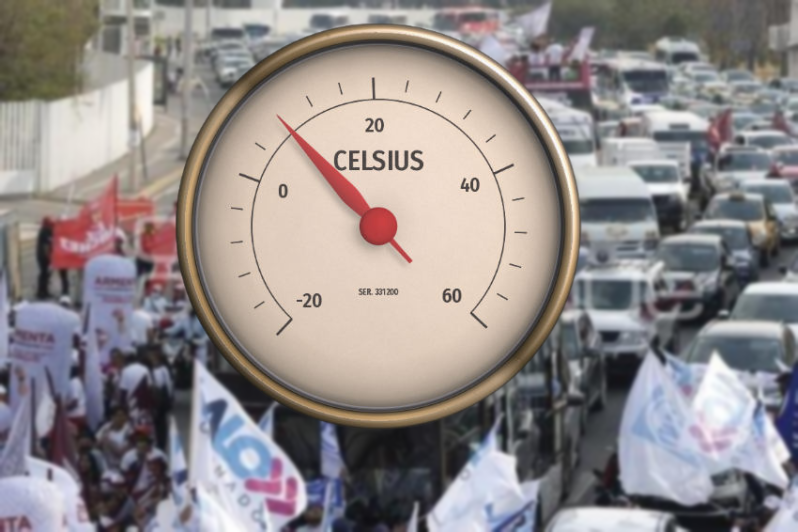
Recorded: 8 °C
